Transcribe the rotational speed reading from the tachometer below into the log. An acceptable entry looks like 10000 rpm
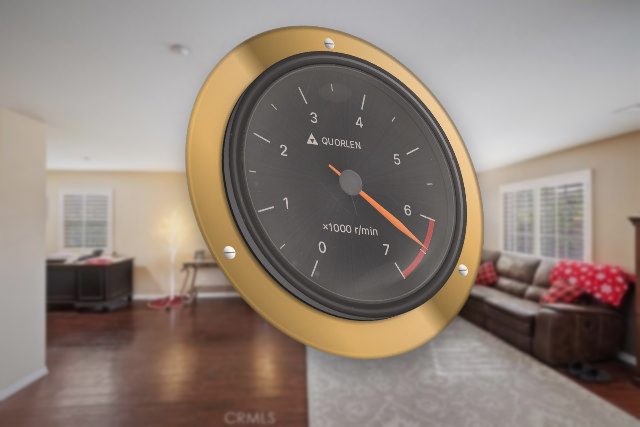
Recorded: 6500 rpm
